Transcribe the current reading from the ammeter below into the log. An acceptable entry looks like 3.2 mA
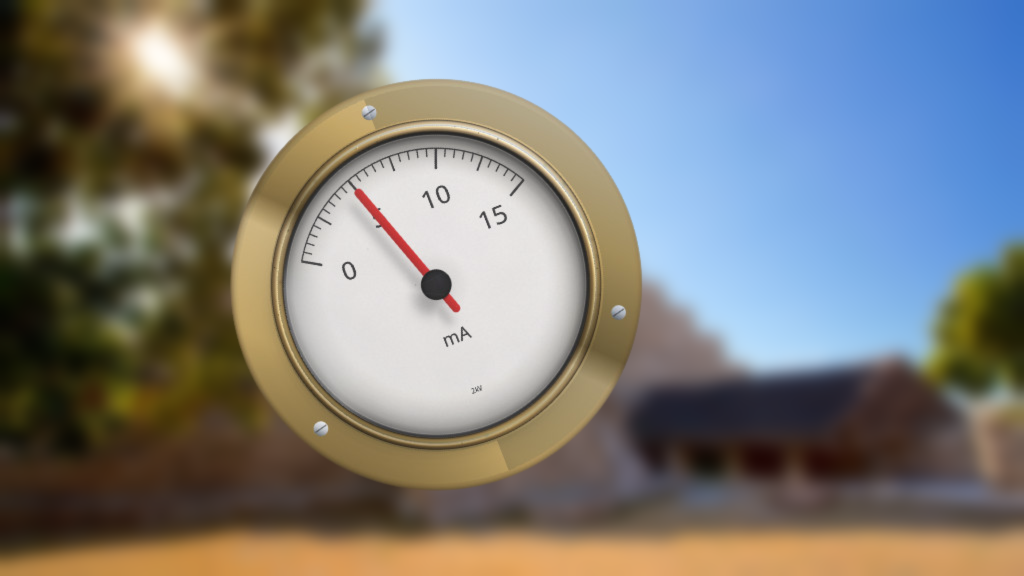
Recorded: 5 mA
